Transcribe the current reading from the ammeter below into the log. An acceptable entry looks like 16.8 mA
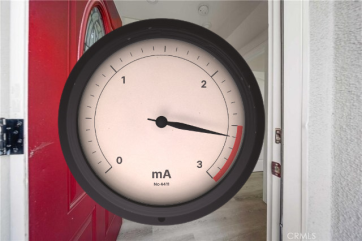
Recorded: 2.6 mA
